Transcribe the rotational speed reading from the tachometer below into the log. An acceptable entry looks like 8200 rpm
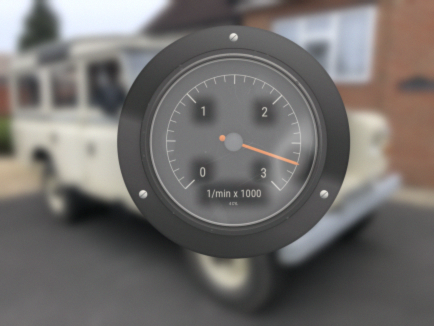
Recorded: 2700 rpm
